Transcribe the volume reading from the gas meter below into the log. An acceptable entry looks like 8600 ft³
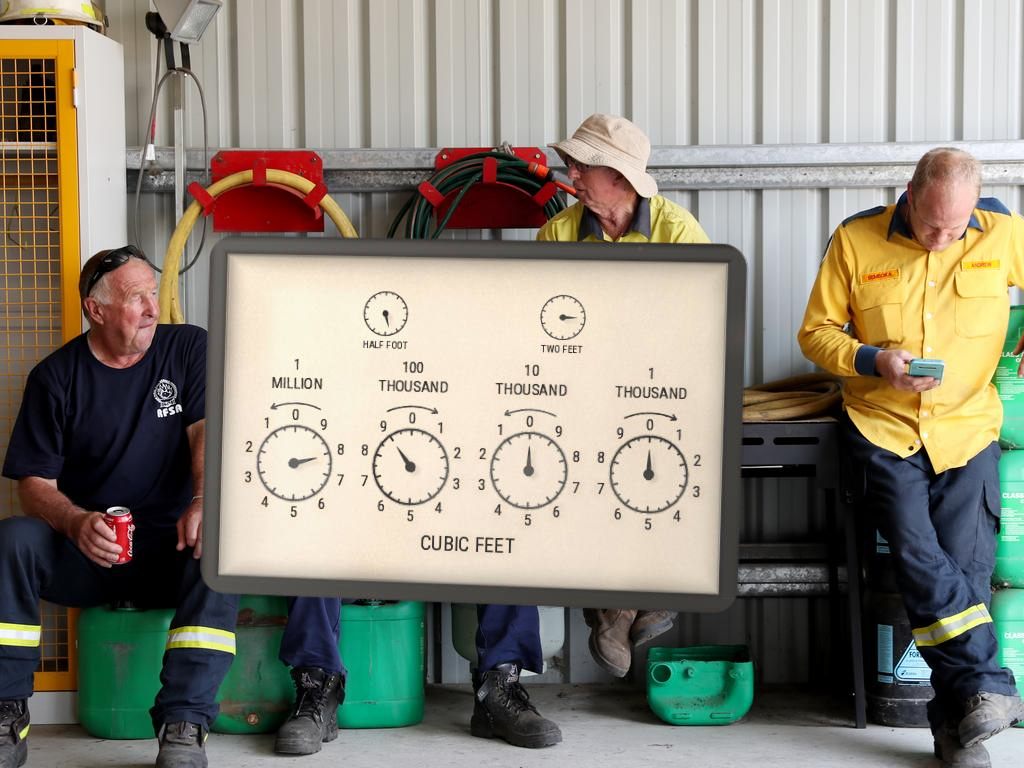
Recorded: 790000 ft³
